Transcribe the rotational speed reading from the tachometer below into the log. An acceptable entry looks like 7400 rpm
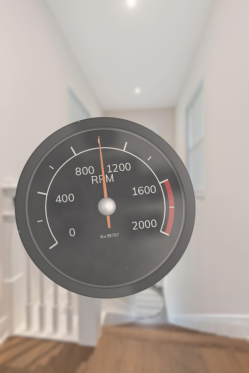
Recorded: 1000 rpm
